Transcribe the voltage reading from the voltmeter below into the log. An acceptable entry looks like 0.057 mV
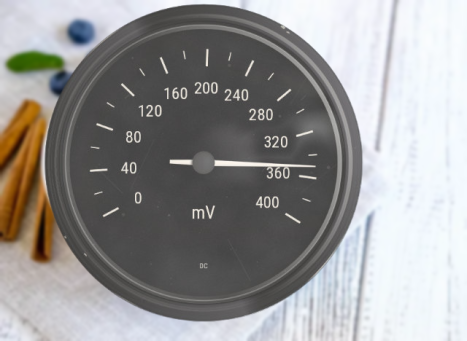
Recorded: 350 mV
